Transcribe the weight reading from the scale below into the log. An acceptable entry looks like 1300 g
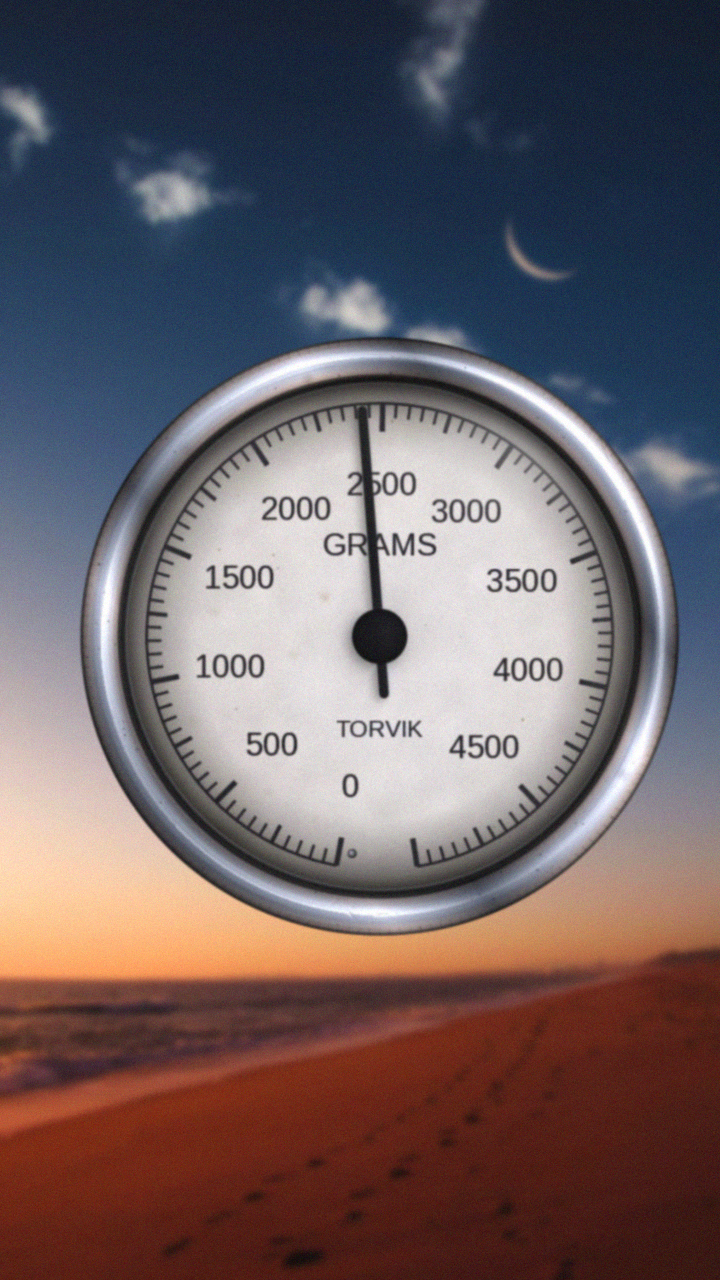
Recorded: 2425 g
